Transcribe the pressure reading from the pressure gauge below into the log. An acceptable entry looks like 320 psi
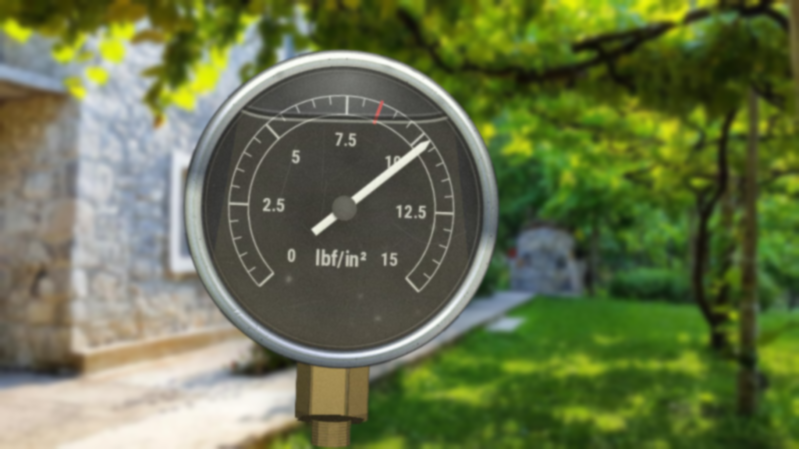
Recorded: 10.25 psi
